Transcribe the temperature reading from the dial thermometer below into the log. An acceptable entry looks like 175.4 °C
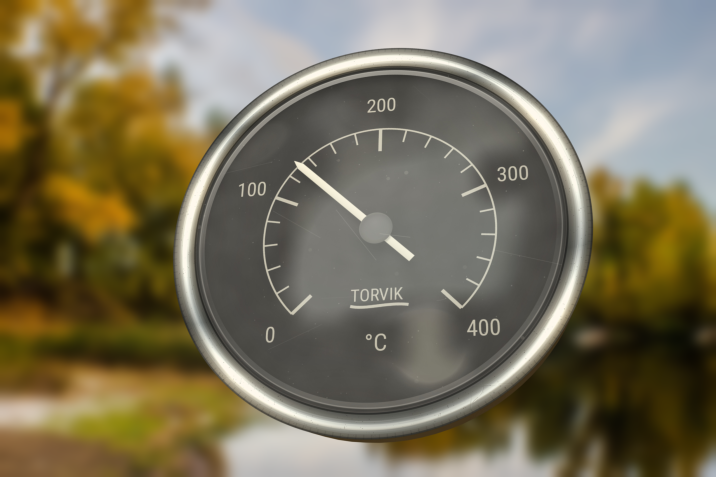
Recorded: 130 °C
